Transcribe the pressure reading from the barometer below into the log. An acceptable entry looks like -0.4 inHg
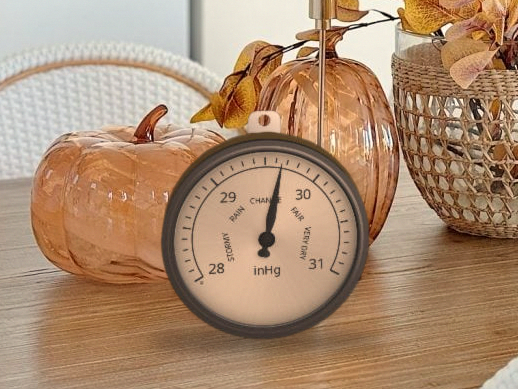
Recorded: 29.65 inHg
